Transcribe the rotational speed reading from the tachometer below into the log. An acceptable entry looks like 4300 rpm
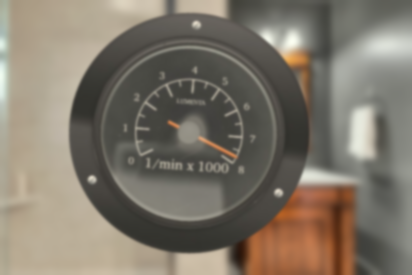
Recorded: 7750 rpm
